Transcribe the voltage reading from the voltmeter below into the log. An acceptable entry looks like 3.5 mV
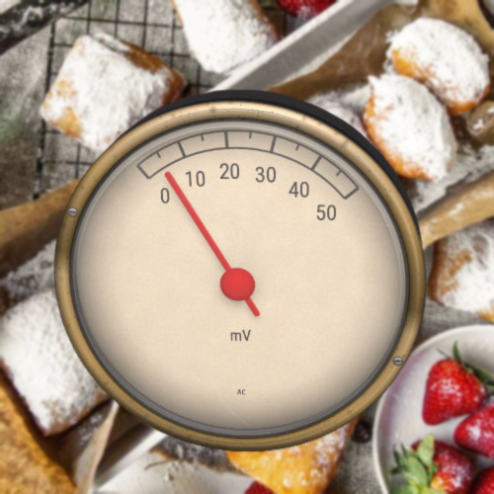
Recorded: 5 mV
